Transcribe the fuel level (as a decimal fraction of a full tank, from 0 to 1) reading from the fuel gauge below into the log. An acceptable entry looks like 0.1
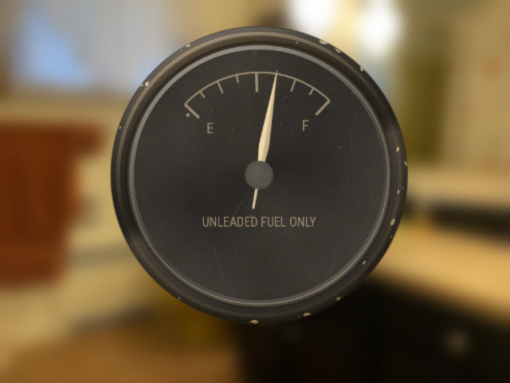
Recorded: 0.625
